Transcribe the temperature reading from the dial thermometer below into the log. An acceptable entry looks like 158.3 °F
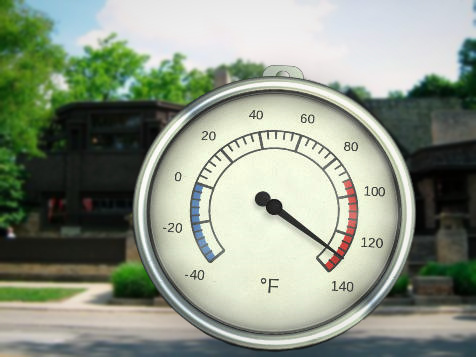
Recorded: 132 °F
